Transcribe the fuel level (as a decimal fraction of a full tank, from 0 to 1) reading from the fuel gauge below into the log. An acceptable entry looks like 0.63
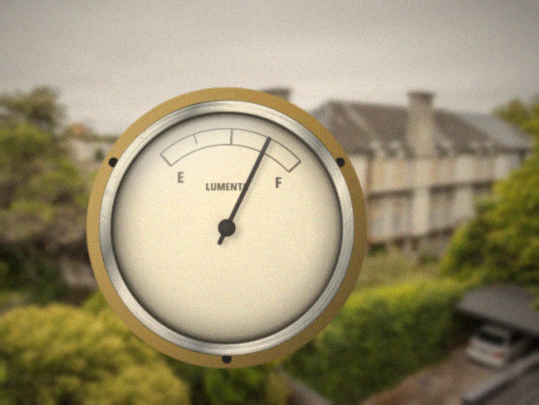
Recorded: 0.75
